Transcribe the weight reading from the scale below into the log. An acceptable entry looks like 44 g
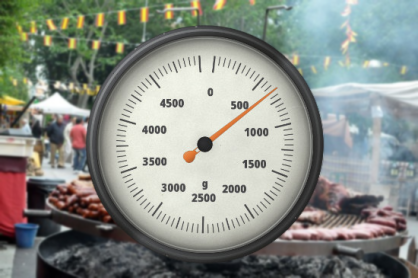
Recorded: 650 g
